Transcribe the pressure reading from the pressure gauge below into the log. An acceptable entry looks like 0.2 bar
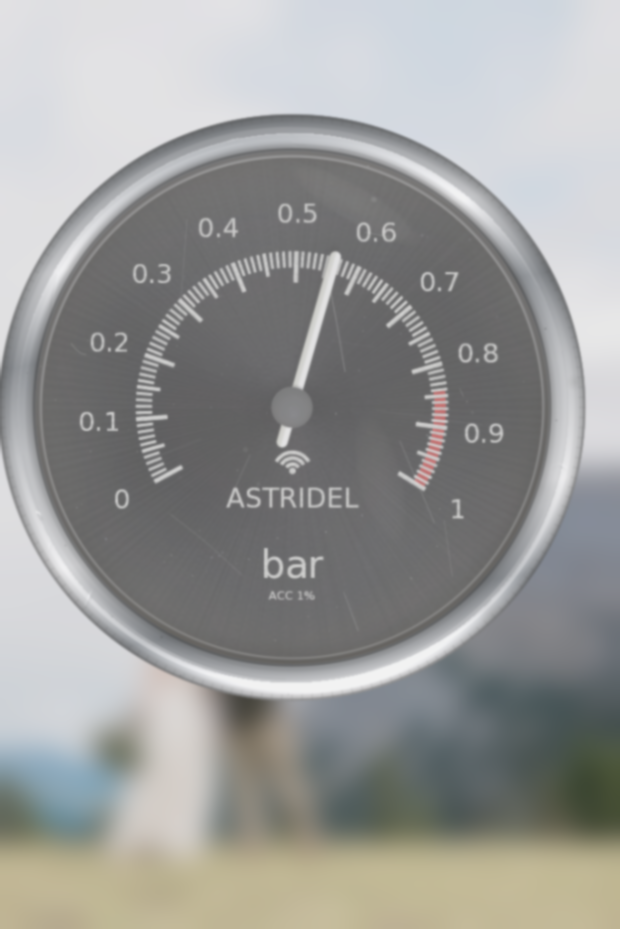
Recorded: 0.56 bar
